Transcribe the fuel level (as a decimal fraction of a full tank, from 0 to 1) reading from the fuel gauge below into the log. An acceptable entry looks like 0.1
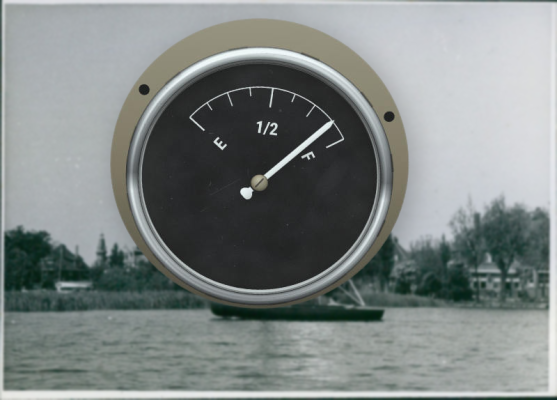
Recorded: 0.875
